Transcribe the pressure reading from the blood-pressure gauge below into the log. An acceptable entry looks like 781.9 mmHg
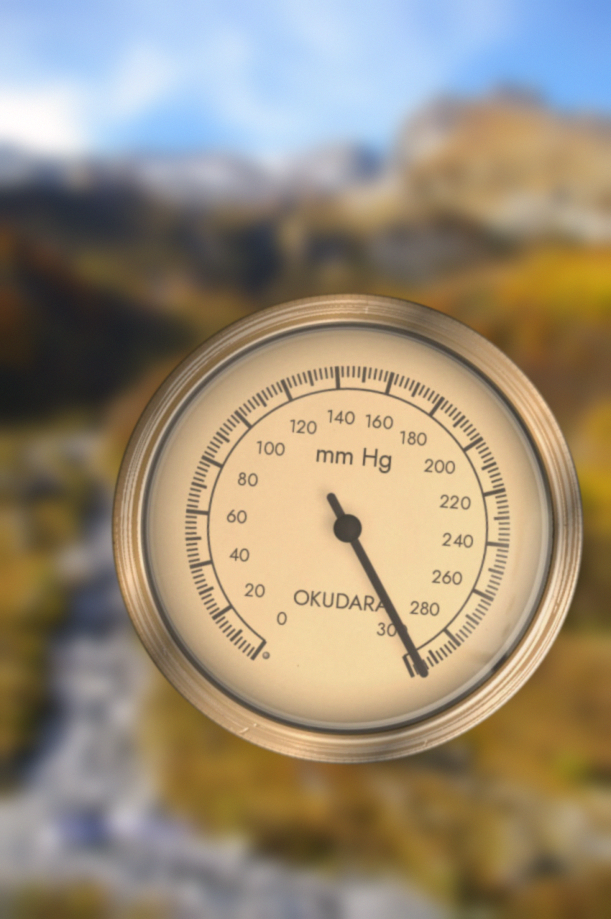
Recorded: 296 mmHg
